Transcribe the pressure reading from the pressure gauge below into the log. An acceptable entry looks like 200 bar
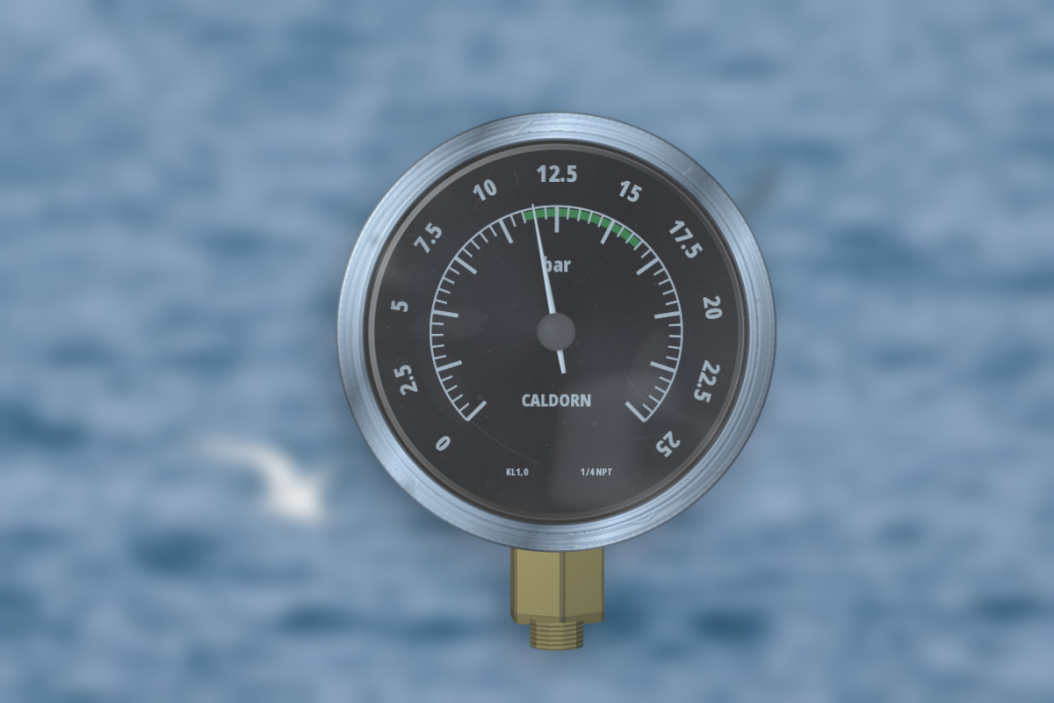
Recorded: 11.5 bar
